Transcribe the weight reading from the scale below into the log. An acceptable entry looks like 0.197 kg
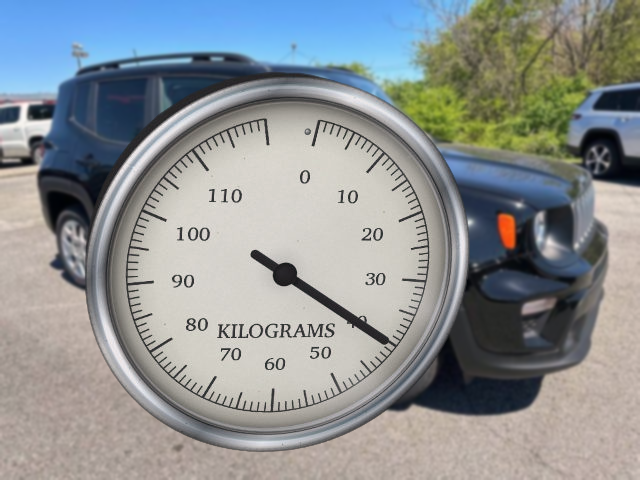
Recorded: 40 kg
